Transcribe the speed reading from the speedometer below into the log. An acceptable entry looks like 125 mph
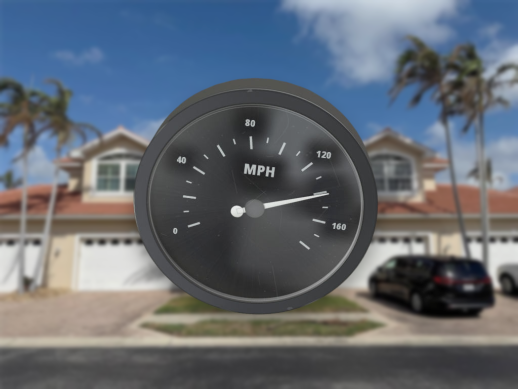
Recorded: 140 mph
